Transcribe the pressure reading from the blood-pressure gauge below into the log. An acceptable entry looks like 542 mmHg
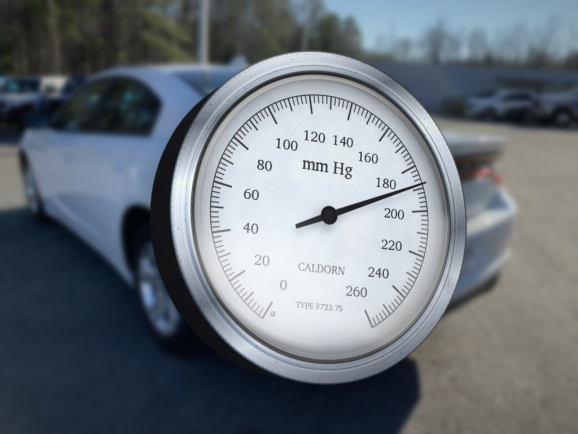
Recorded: 188 mmHg
